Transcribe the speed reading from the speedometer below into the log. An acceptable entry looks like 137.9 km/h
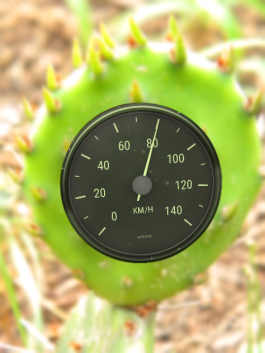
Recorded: 80 km/h
